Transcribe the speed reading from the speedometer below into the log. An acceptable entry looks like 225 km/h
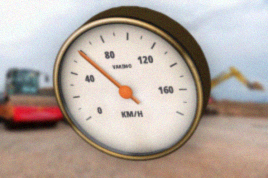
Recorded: 60 km/h
